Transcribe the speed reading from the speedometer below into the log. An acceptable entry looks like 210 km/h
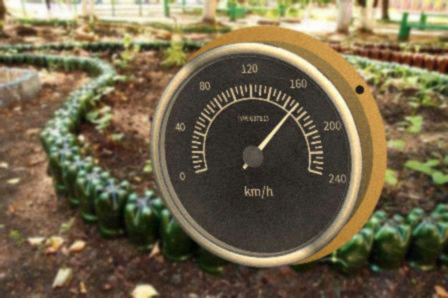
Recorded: 170 km/h
